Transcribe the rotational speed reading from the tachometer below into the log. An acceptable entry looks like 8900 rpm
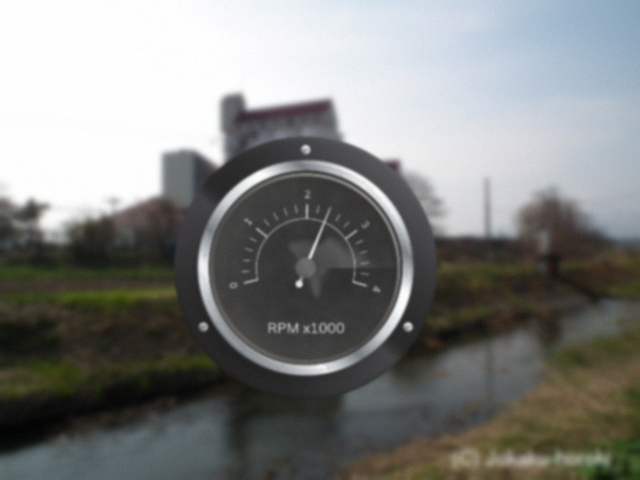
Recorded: 2400 rpm
